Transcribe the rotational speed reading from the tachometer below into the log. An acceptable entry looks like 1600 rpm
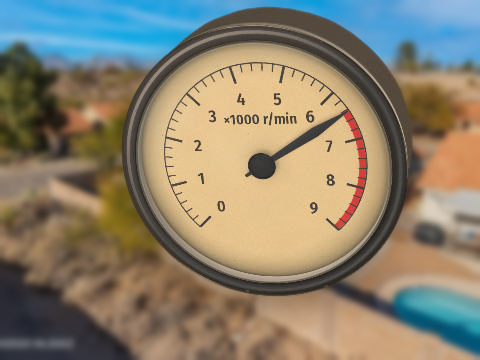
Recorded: 6400 rpm
